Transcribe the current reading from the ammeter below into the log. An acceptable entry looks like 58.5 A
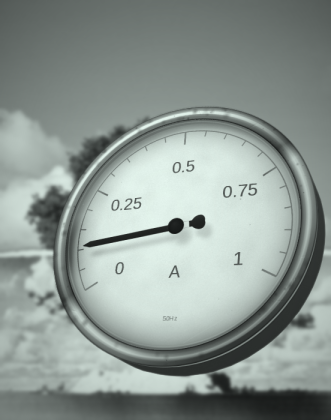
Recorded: 0.1 A
